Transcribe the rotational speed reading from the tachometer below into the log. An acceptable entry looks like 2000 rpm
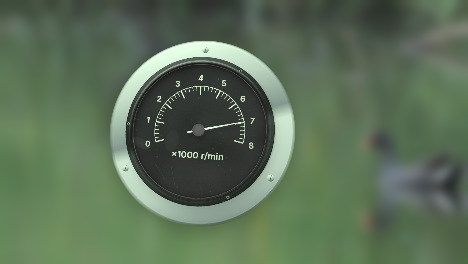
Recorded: 7000 rpm
